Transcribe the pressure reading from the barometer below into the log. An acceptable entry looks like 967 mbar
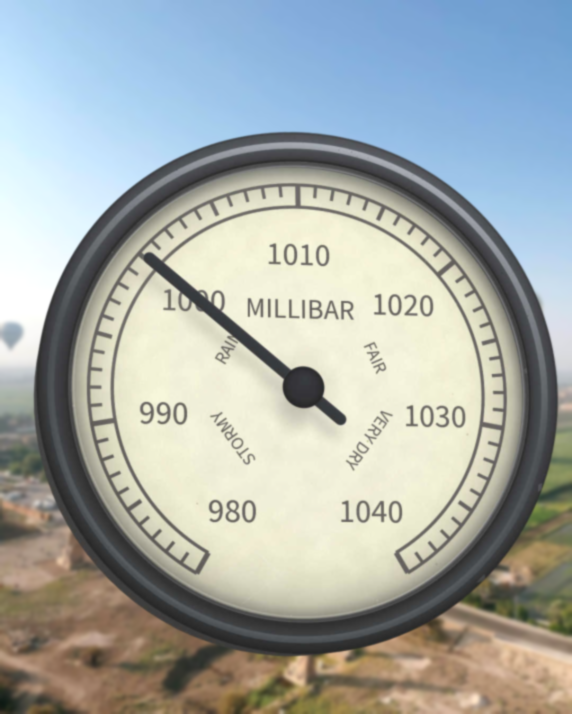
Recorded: 1000 mbar
